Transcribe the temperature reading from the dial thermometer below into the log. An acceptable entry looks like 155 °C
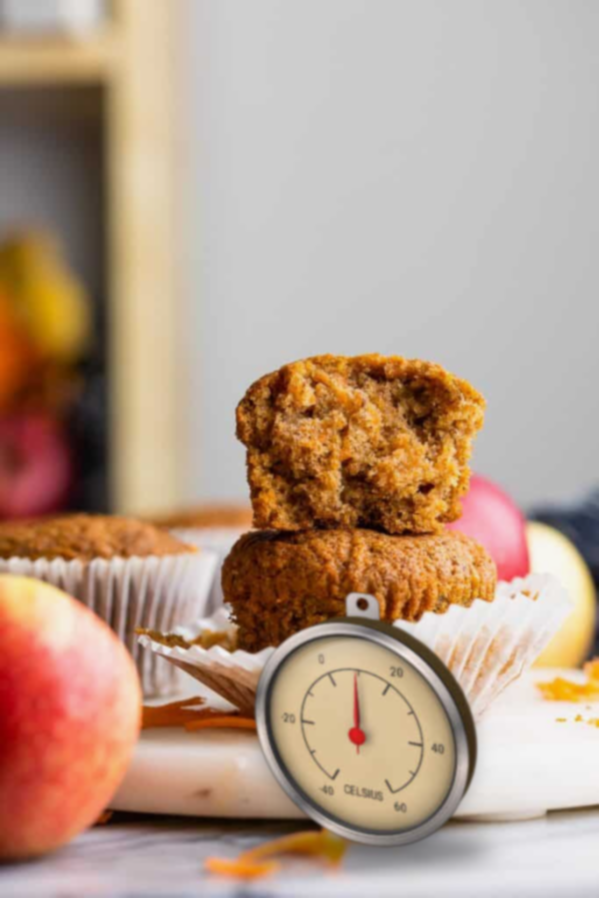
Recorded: 10 °C
